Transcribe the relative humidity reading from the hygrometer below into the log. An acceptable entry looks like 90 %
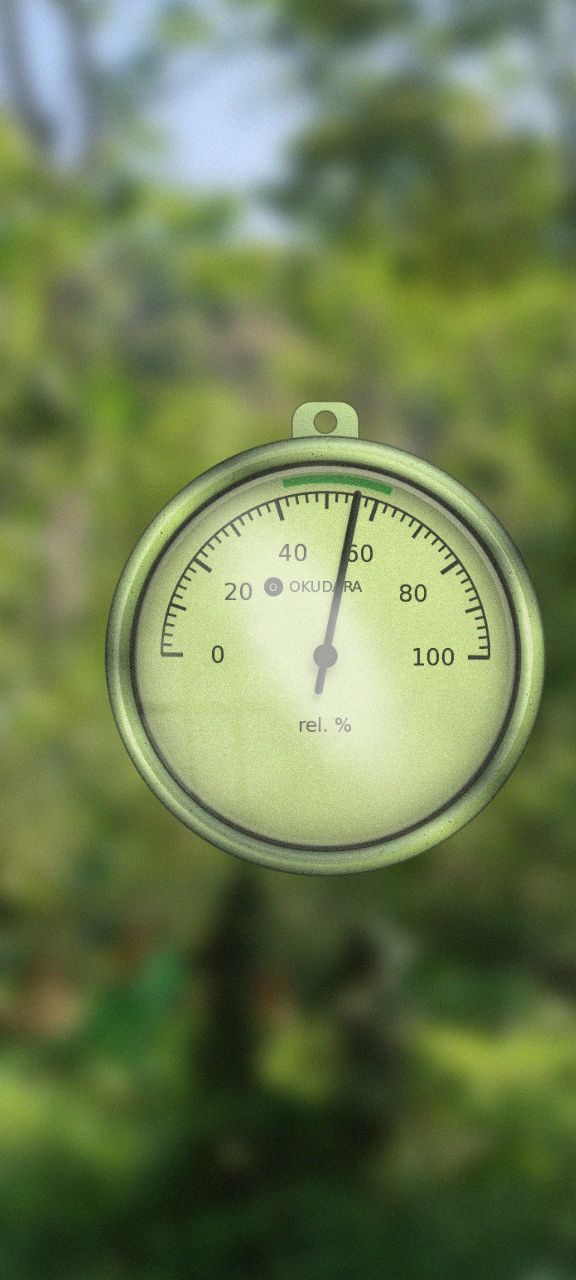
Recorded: 56 %
